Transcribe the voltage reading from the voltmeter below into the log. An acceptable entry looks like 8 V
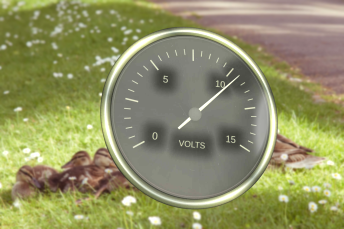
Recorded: 10.5 V
